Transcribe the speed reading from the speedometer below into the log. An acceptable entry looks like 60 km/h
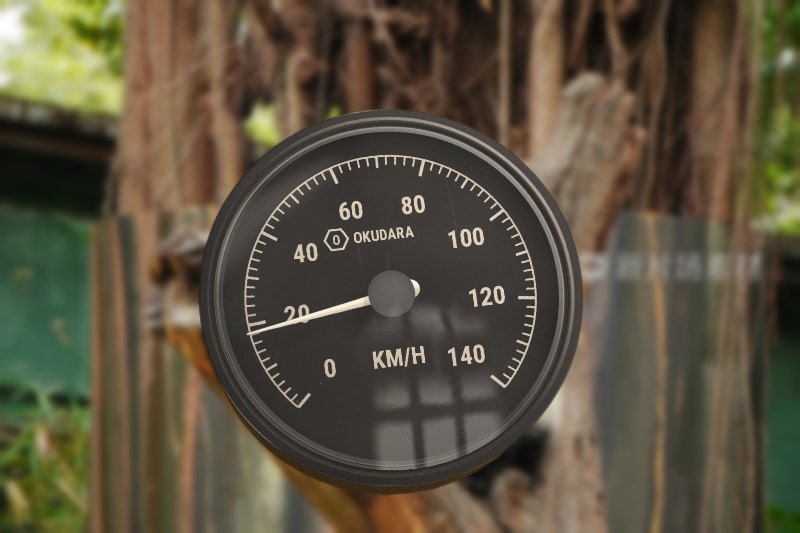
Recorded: 18 km/h
